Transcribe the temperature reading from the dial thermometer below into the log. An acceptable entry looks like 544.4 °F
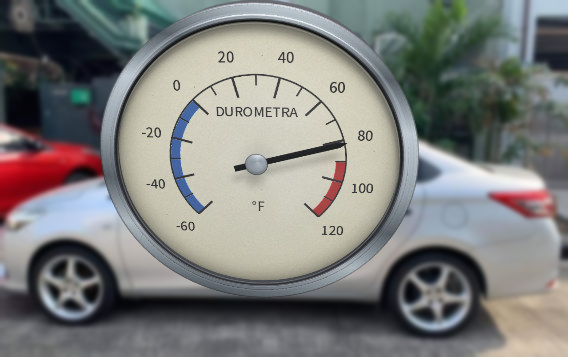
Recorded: 80 °F
